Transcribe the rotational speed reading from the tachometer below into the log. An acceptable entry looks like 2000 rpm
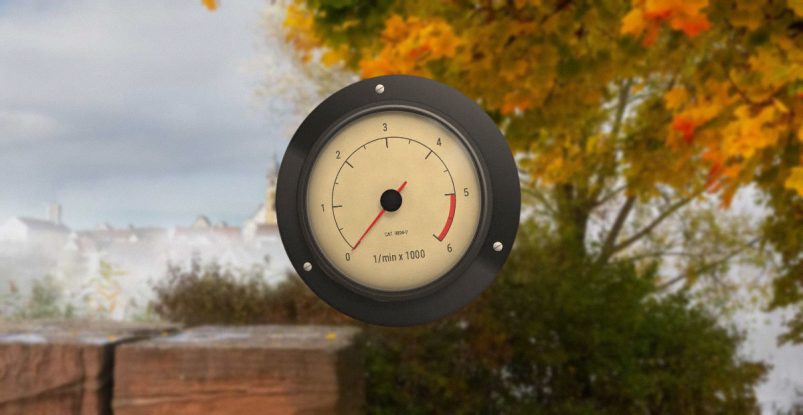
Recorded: 0 rpm
